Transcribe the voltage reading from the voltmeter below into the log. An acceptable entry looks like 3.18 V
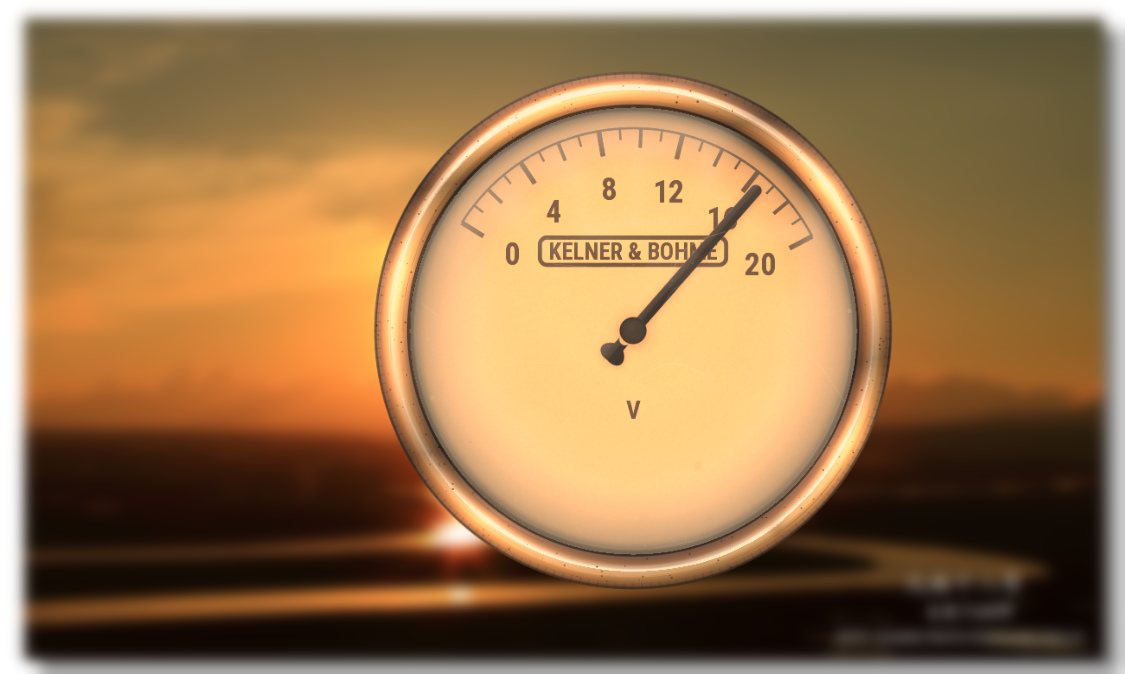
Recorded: 16.5 V
